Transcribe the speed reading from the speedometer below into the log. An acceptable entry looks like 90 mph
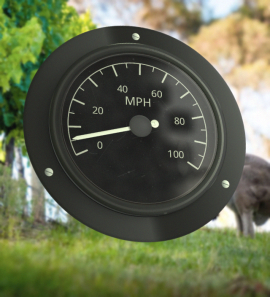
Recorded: 5 mph
